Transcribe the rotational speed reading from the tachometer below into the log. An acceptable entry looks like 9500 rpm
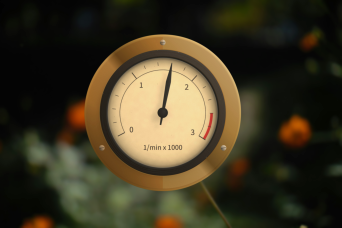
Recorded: 1600 rpm
